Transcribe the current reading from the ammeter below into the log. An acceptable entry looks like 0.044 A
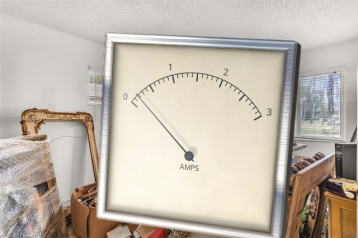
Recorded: 0.2 A
